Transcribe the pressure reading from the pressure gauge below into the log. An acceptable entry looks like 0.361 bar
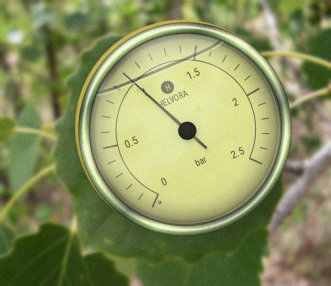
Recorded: 1 bar
